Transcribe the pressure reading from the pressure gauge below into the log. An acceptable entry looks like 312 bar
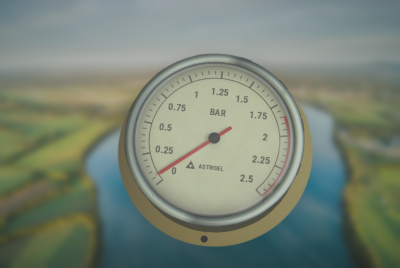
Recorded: 0.05 bar
